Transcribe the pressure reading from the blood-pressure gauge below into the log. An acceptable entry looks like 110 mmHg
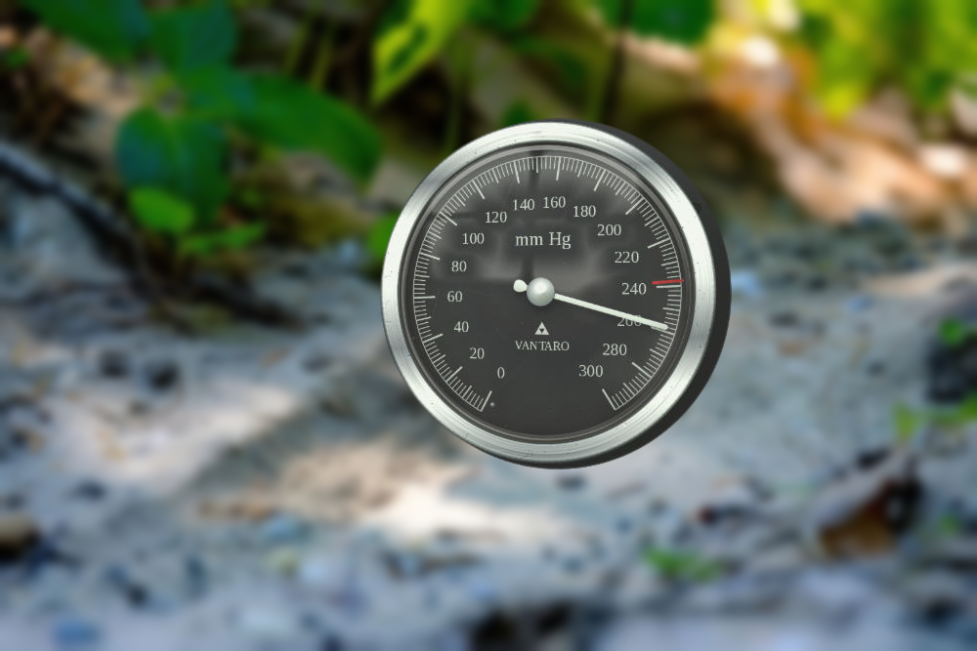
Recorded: 258 mmHg
